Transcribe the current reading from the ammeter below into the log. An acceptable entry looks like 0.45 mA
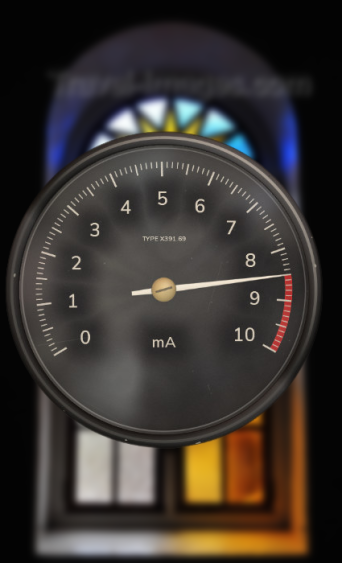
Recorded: 8.5 mA
